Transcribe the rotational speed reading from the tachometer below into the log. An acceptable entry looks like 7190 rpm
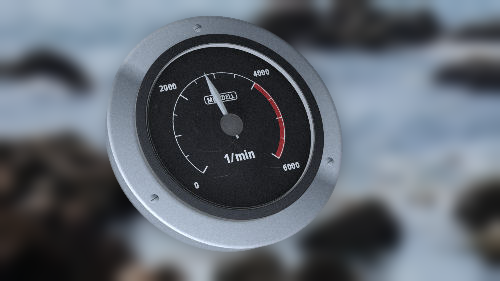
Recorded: 2750 rpm
